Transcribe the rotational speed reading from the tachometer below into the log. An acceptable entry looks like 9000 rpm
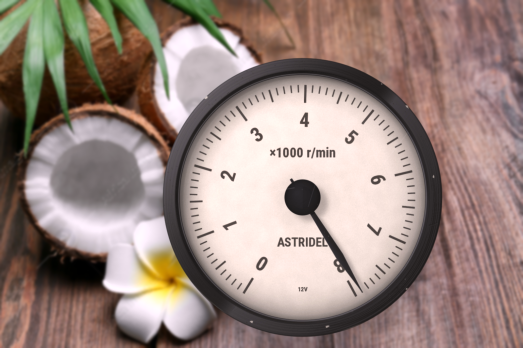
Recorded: 7900 rpm
